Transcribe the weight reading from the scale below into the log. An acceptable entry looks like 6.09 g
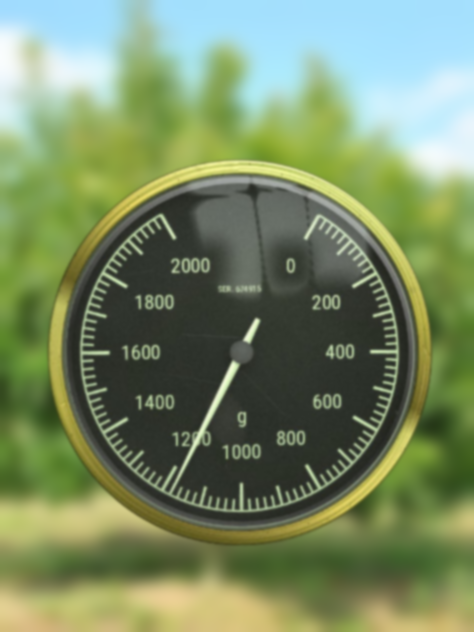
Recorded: 1180 g
